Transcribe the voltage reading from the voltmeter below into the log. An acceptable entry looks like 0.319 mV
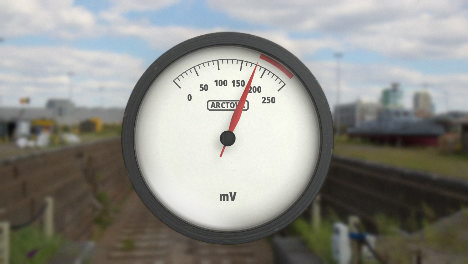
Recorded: 180 mV
